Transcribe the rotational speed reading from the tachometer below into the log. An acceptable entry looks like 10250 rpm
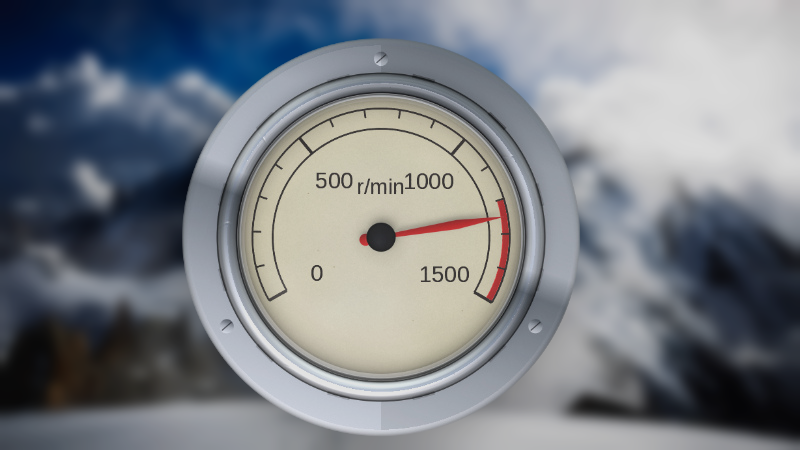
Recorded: 1250 rpm
